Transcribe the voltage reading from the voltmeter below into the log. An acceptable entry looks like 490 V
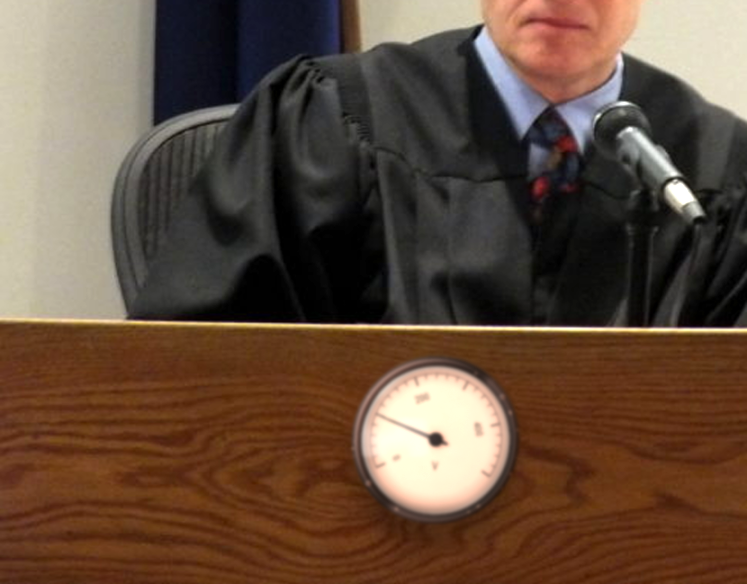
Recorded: 100 V
